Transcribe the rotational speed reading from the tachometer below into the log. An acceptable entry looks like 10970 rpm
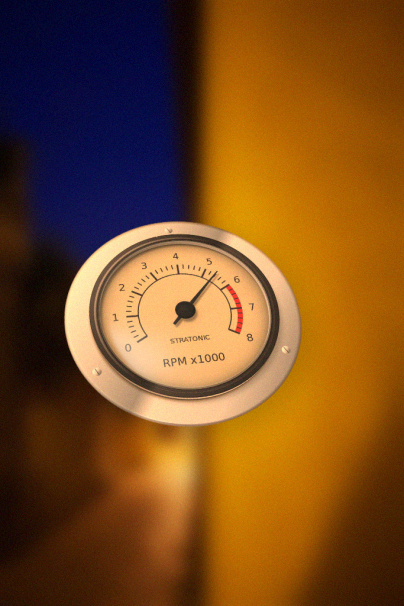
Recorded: 5400 rpm
